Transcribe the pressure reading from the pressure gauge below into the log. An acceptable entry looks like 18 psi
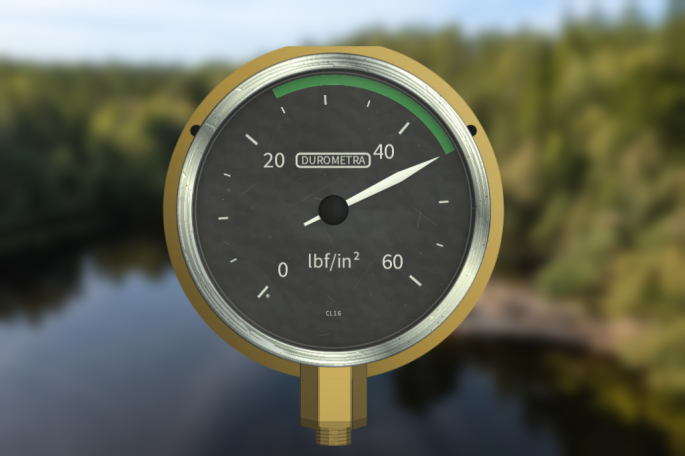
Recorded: 45 psi
